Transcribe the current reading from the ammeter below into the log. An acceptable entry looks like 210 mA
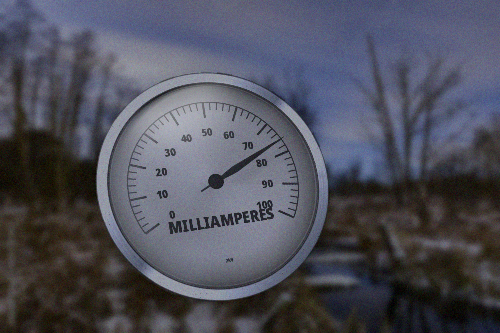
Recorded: 76 mA
